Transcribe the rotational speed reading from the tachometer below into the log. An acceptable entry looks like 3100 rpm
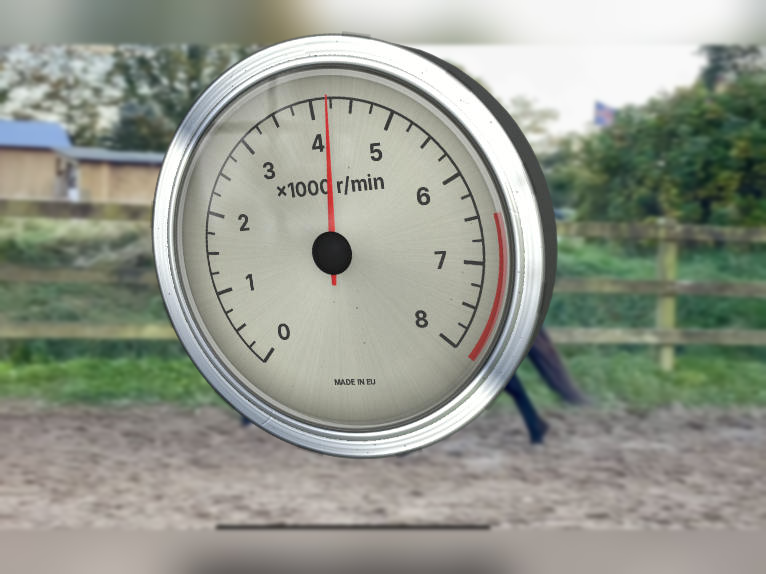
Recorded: 4250 rpm
